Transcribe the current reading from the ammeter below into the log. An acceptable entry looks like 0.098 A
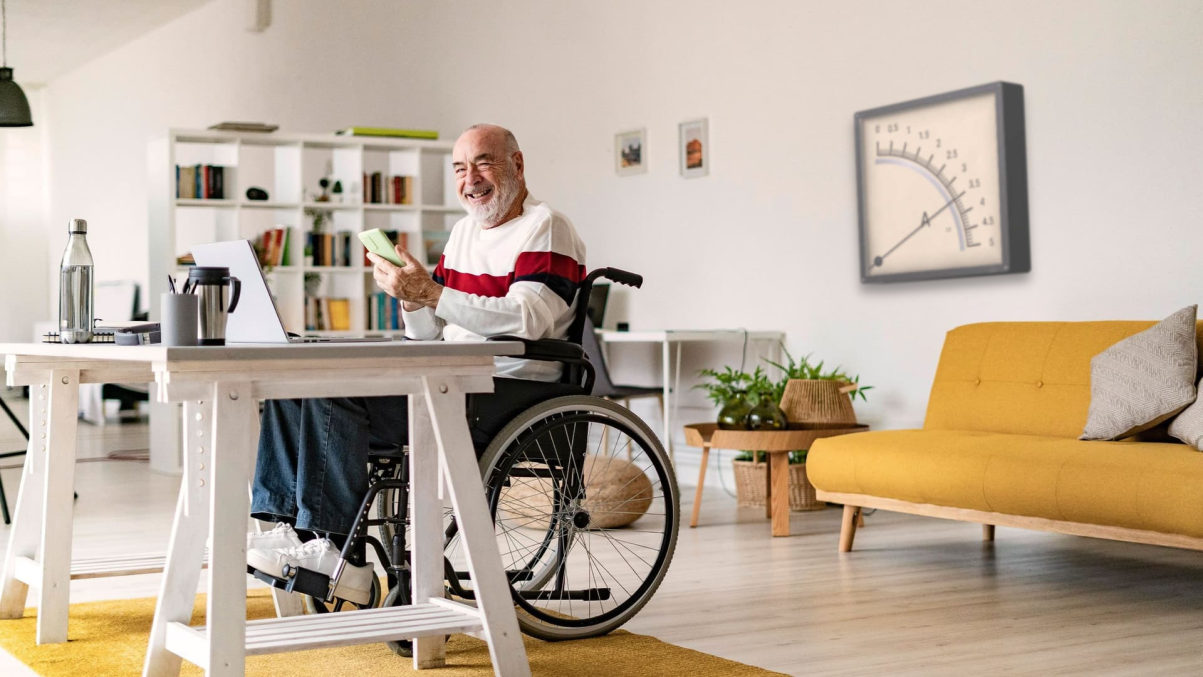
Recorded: 3.5 A
